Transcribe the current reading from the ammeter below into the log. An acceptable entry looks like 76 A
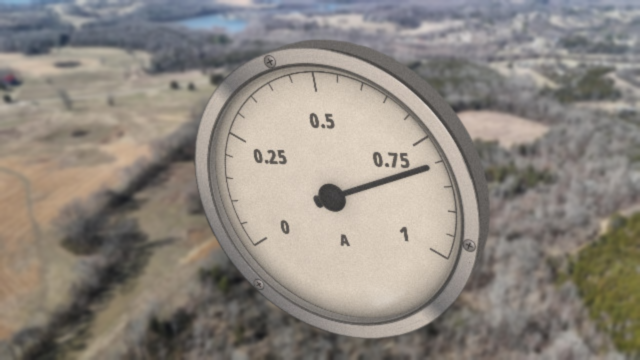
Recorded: 0.8 A
